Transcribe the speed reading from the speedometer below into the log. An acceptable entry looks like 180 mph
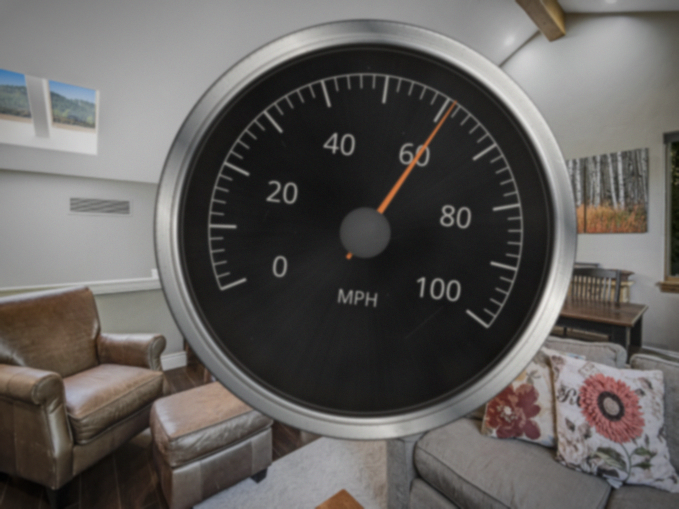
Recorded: 61 mph
